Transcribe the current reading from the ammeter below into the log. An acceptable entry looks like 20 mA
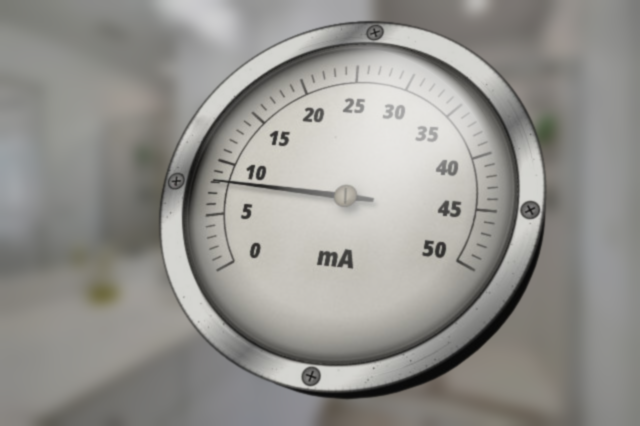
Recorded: 8 mA
